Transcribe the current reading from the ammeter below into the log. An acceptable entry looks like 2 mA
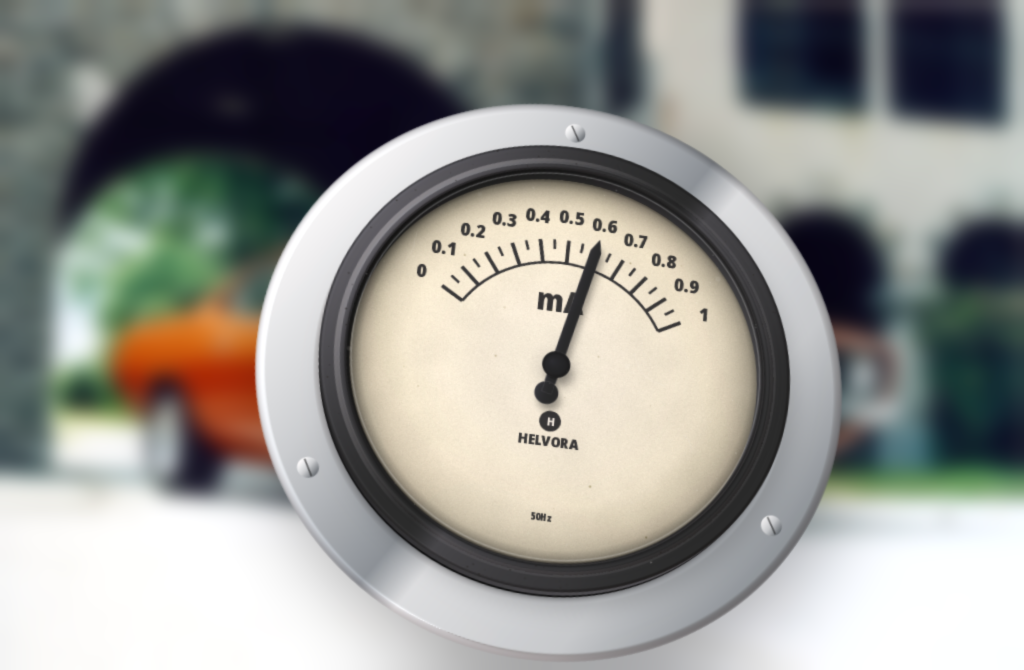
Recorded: 0.6 mA
